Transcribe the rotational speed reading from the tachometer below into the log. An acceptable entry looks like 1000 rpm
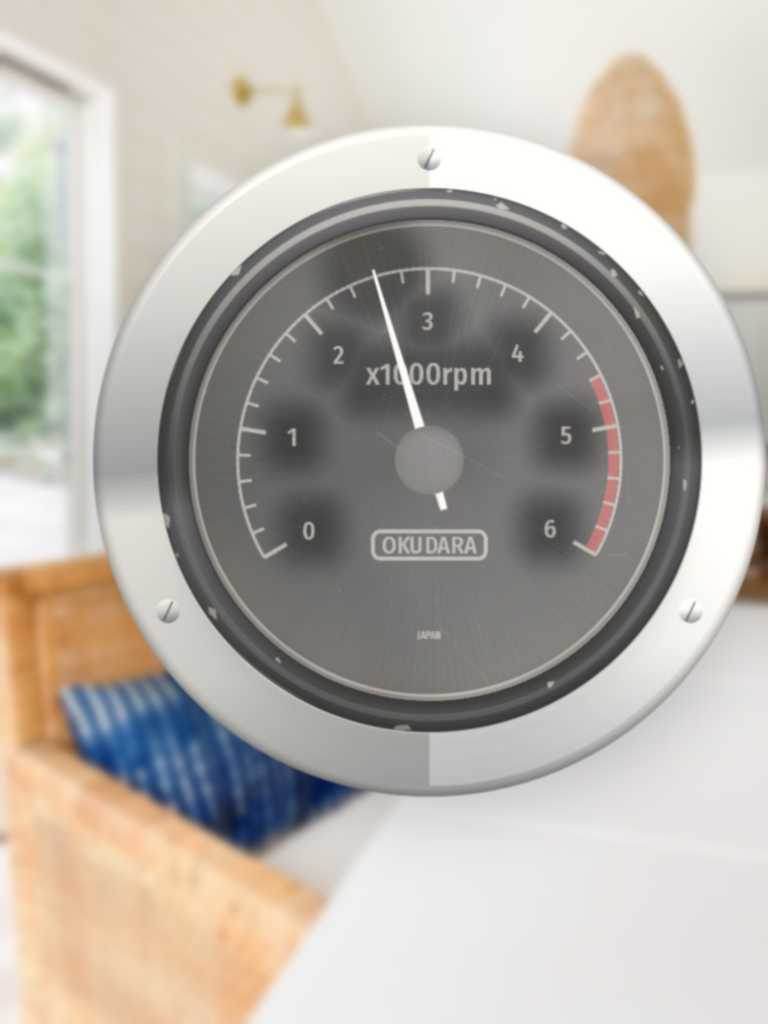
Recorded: 2600 rpm
